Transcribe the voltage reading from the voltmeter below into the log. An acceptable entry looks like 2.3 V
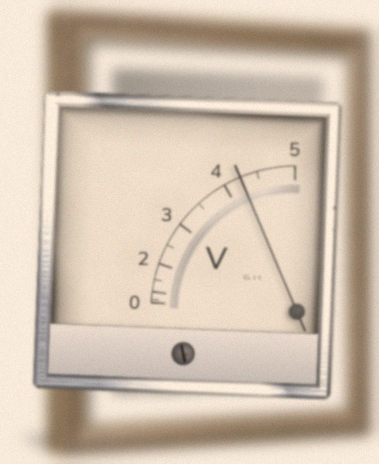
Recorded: 4.25 V
